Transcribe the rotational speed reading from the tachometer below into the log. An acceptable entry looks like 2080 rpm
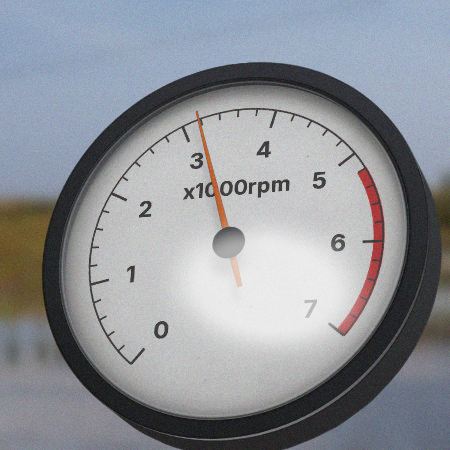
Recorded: 3200 rpm
